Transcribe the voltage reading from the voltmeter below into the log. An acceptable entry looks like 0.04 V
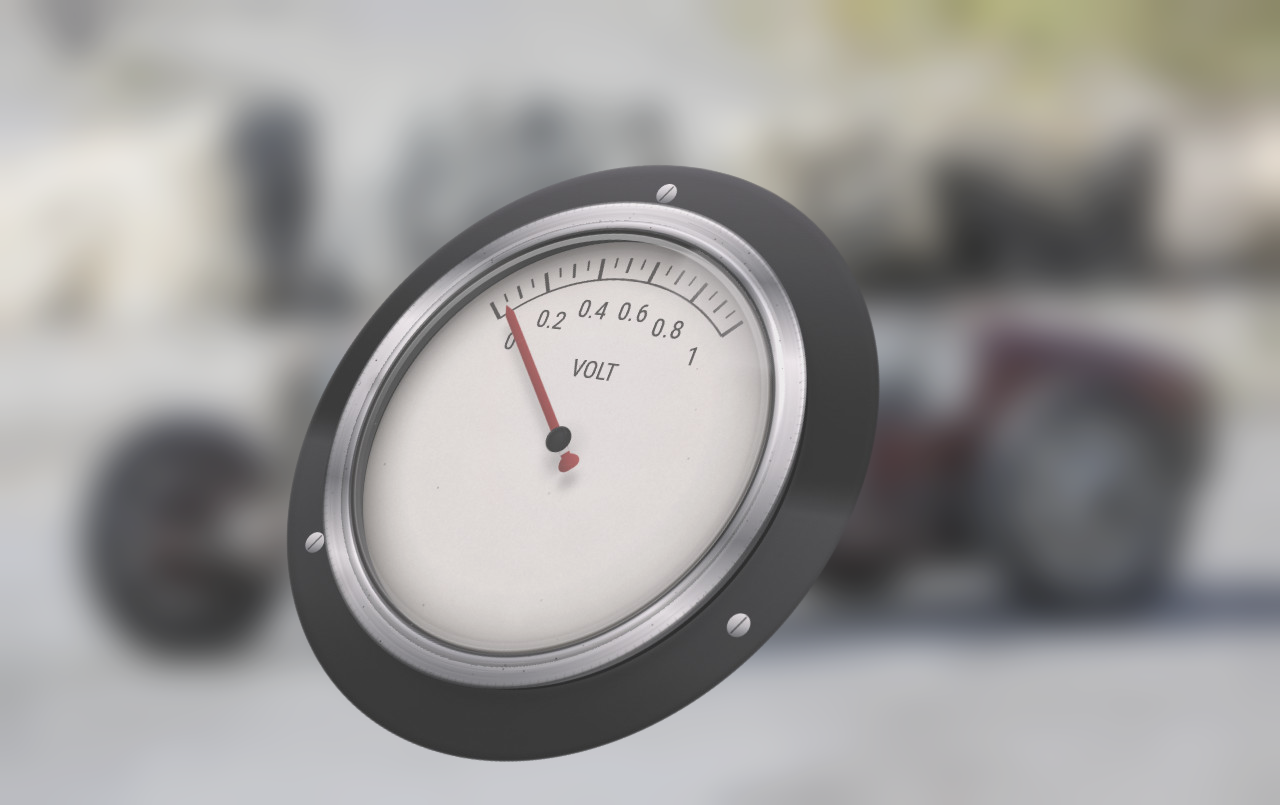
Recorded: 0.05 V
